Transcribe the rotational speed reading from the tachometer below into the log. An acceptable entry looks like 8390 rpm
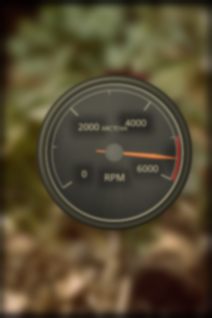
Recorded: 5500 rpm
